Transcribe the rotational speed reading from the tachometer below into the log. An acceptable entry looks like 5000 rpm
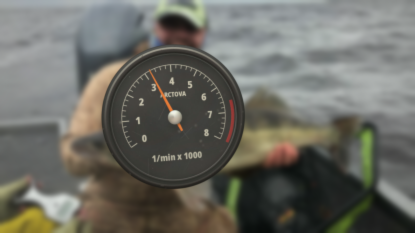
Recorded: 3200 rpm
